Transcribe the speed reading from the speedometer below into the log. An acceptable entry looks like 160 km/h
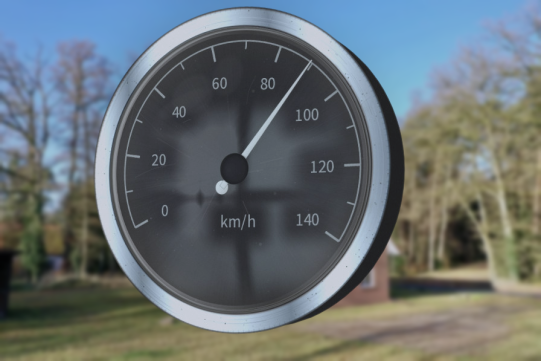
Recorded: 90 km/h
